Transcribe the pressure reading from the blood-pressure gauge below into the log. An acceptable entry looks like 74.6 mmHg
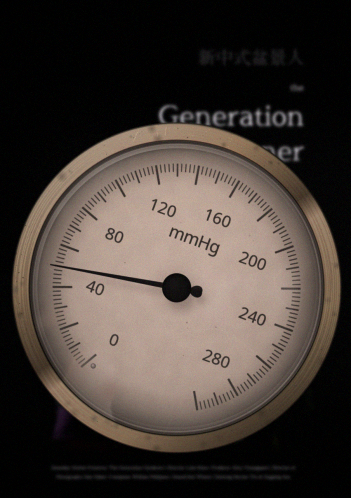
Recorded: 50 mmHg
